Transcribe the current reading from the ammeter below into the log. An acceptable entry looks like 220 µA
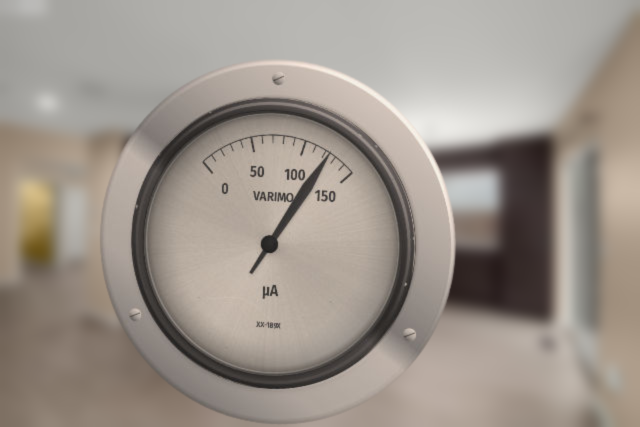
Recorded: 125 µA
